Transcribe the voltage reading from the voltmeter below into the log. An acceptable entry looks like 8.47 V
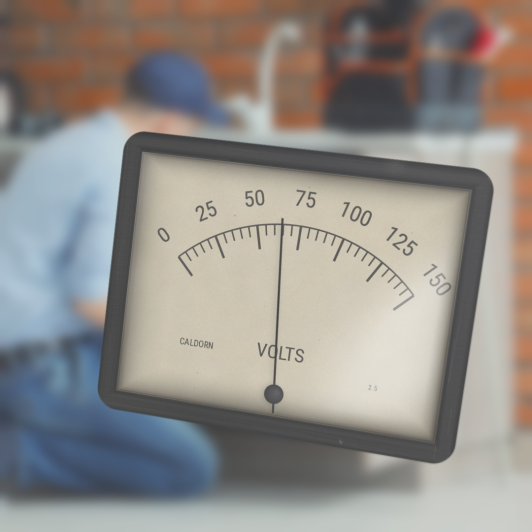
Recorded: 65 V
